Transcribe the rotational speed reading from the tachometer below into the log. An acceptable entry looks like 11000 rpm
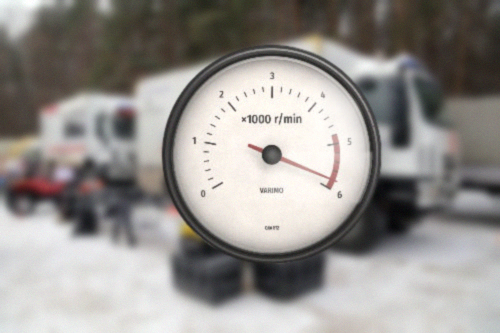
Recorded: 5800 rpm
